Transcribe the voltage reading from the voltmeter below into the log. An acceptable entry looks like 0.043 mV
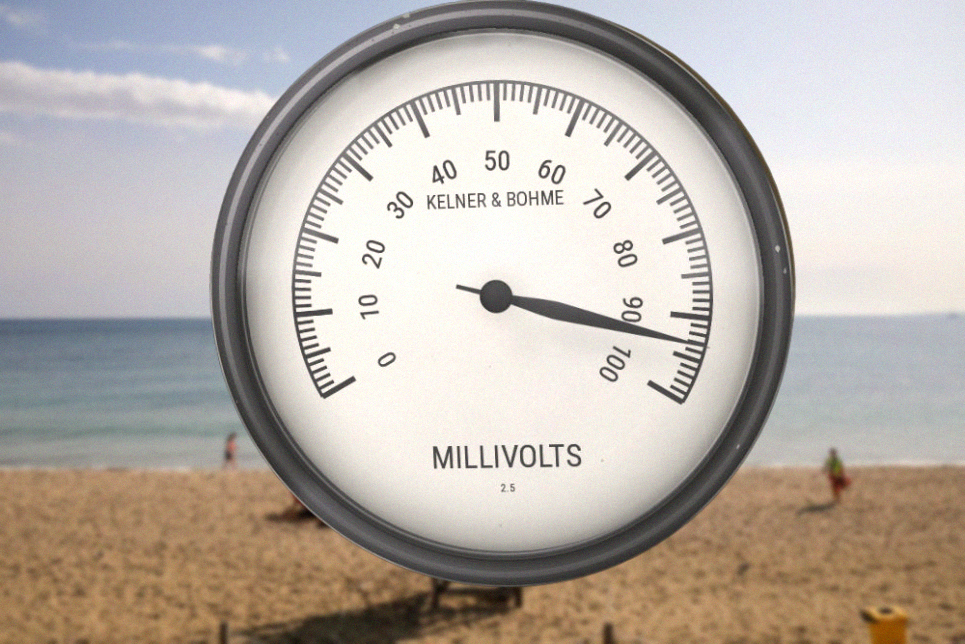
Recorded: 93 mV
